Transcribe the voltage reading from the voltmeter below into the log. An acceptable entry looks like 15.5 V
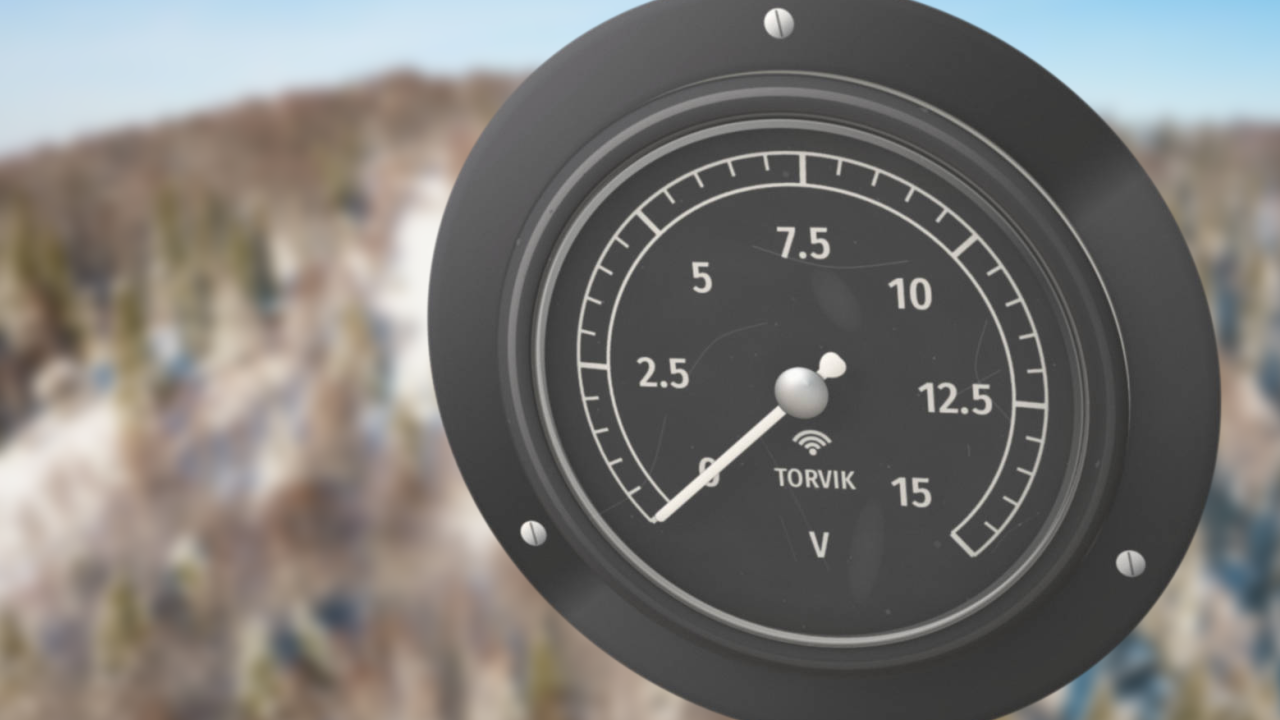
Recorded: 0 V
